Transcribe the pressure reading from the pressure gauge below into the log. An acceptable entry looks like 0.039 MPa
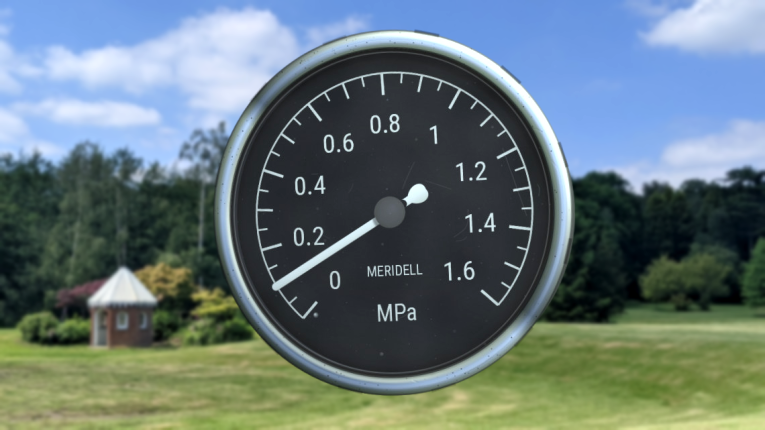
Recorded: 0.1 MPa
